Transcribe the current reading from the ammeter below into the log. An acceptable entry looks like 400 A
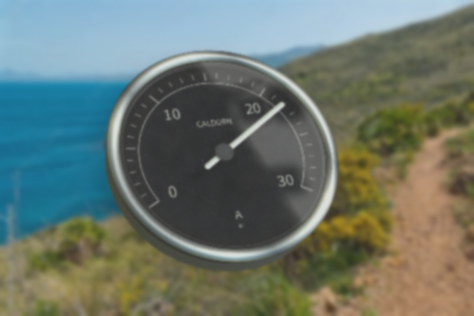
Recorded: 22 A
